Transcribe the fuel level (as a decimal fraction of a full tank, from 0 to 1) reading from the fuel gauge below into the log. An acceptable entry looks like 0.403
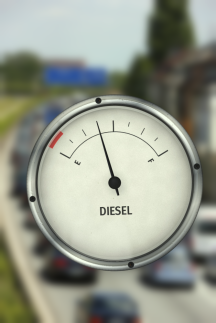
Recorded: 0.375
